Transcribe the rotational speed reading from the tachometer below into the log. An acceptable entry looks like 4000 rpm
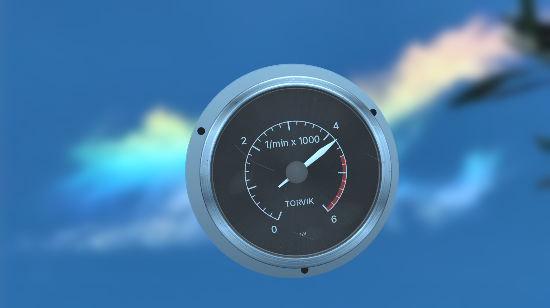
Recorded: 4200 rpm
